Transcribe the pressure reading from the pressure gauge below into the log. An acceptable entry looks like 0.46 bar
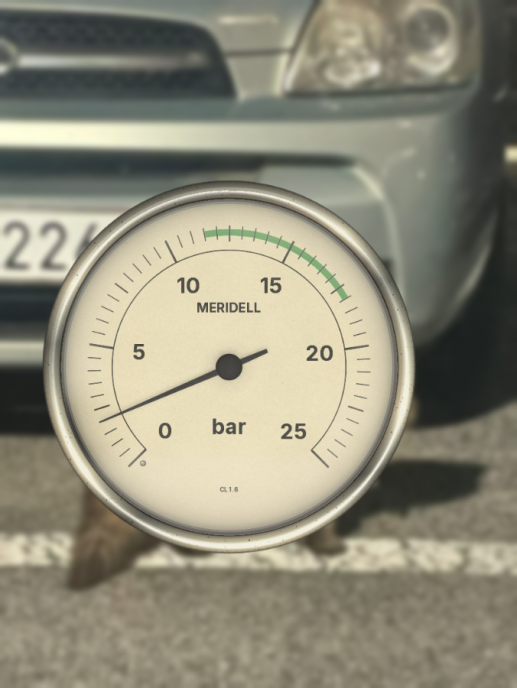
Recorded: 2 bar
